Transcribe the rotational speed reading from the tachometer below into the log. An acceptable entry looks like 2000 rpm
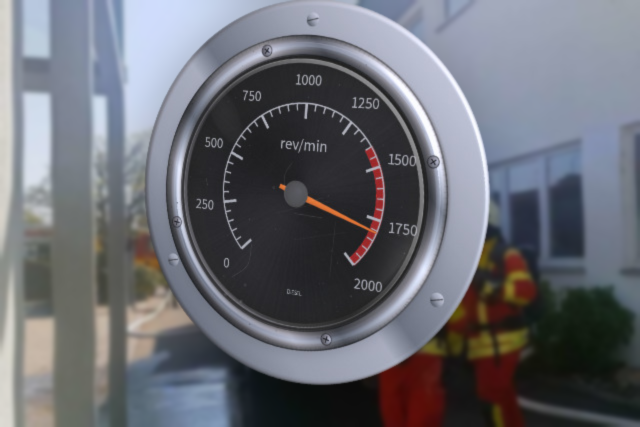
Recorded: 1800 rpm
